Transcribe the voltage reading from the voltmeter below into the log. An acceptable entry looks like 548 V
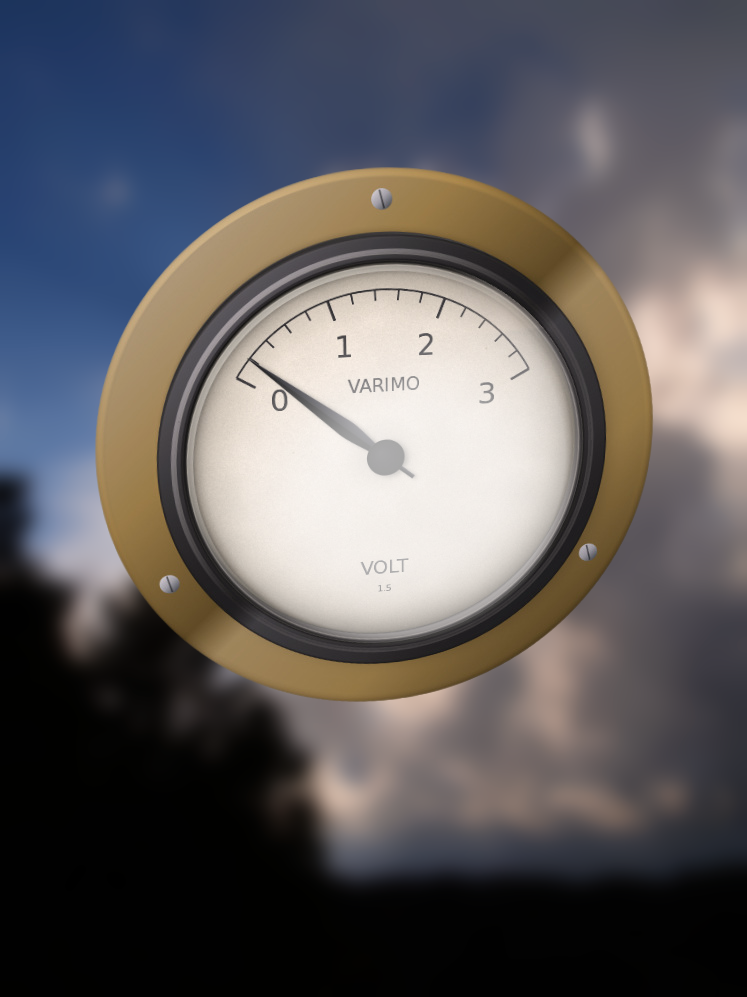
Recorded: 0.2 V
